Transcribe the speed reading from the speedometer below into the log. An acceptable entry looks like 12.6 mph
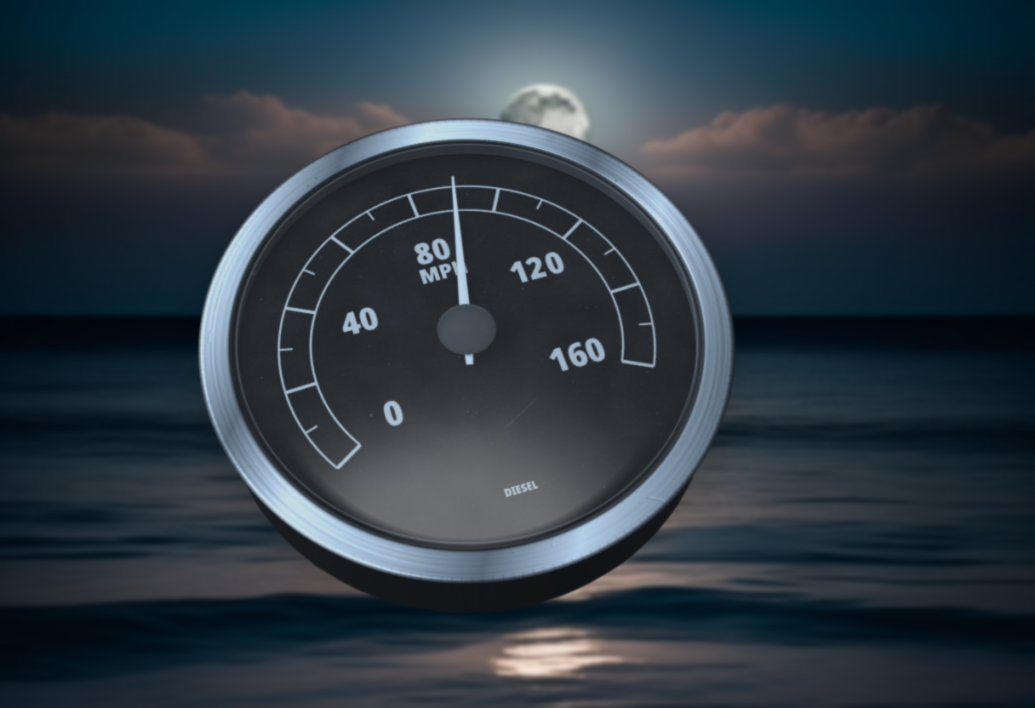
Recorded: 90 mph
